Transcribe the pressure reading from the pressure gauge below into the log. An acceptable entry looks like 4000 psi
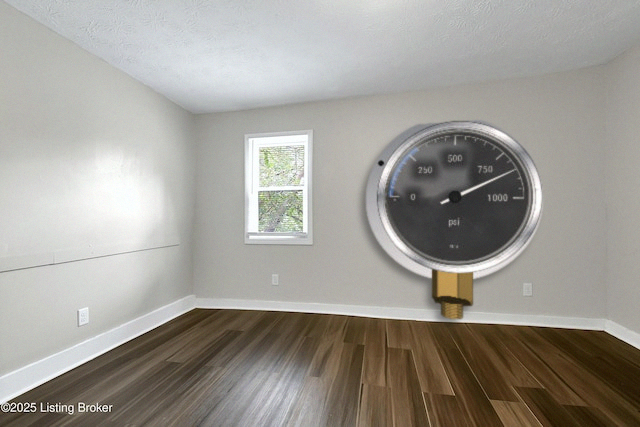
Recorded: 850 psi
